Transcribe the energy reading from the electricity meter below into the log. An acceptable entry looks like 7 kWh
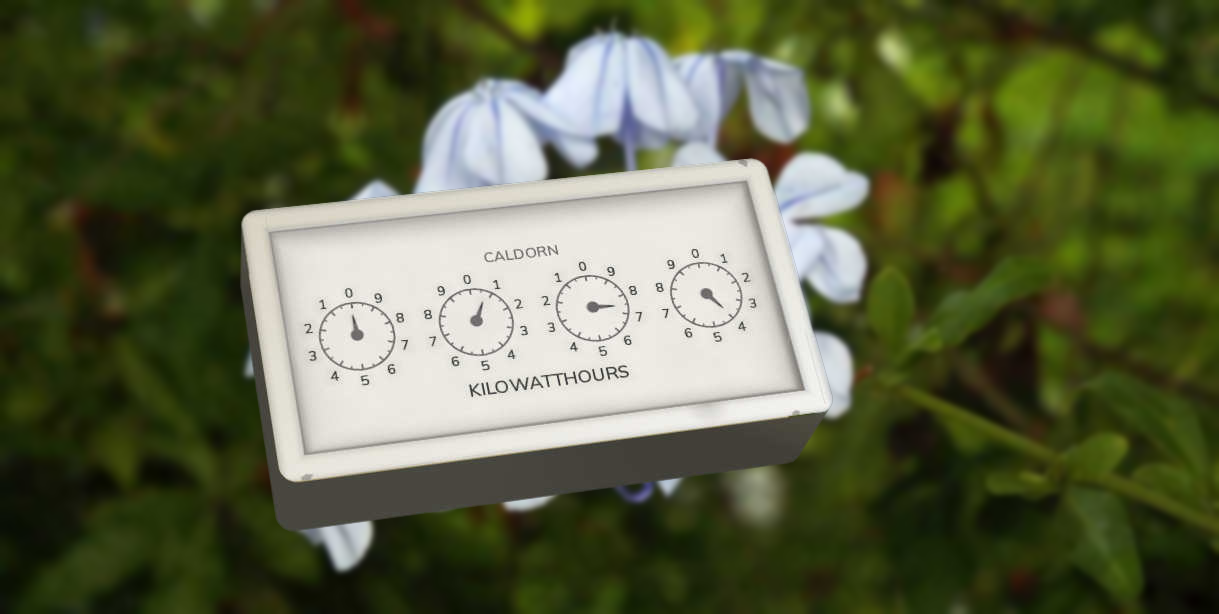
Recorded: 74 kWh
